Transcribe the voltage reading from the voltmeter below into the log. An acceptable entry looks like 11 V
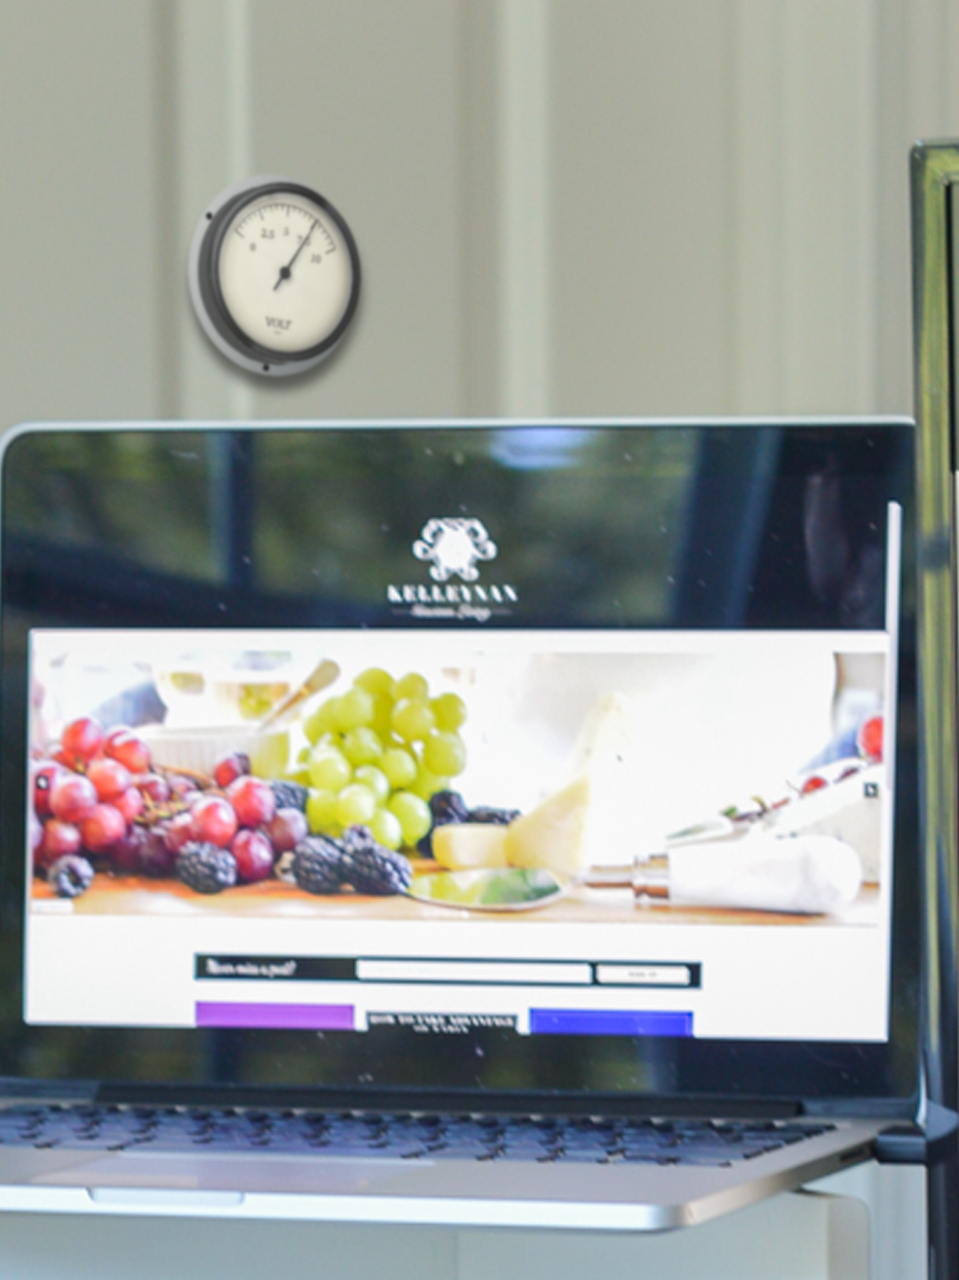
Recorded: 7.5 V
